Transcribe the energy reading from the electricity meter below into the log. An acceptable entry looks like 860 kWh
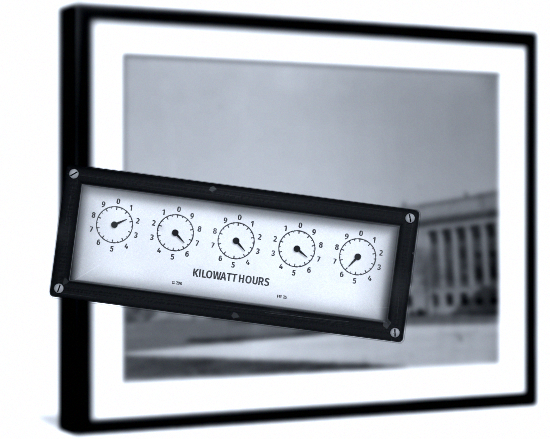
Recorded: 16366 kWh
